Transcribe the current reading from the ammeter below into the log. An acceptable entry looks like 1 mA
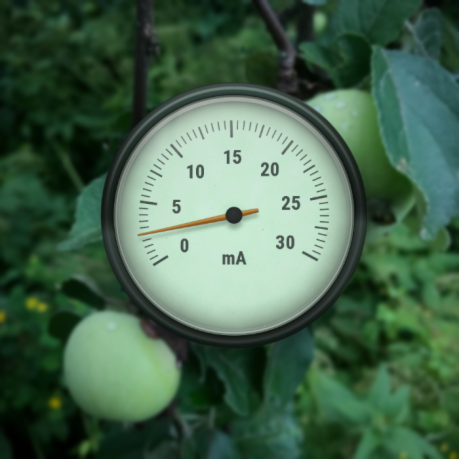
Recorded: 2.5 mA
